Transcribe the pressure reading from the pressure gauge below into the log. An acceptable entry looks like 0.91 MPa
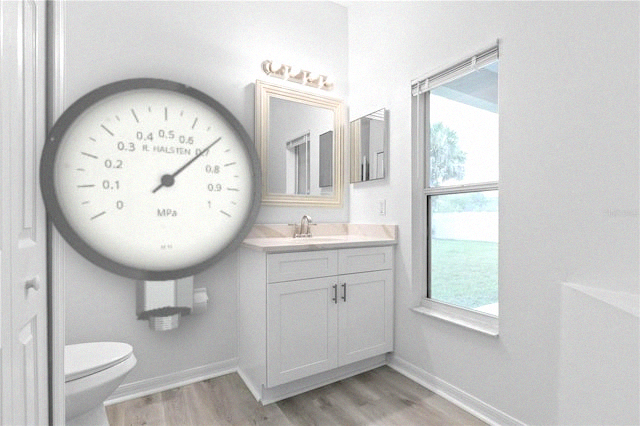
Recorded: 0.7 MPa
